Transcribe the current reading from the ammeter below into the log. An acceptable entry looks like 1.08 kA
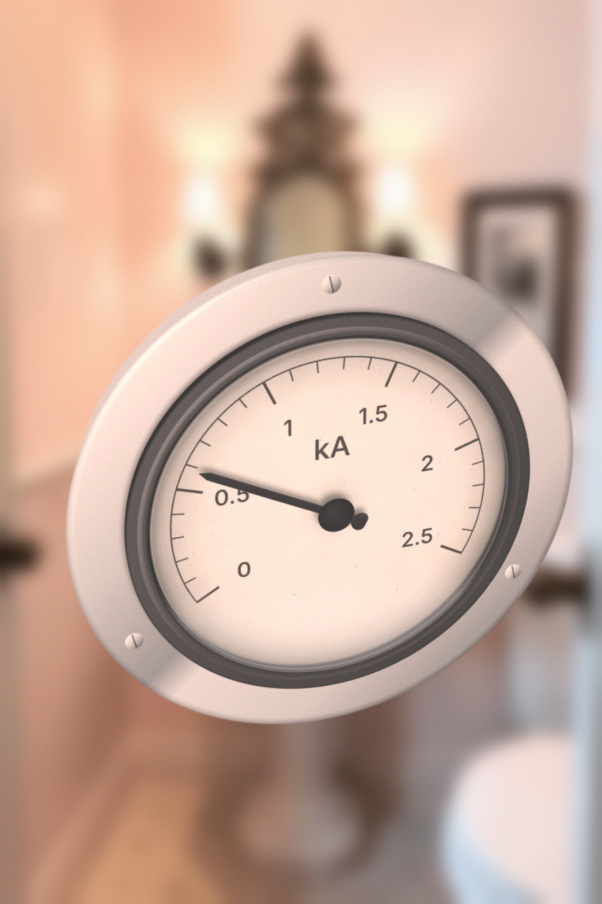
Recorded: 0.6 kA
